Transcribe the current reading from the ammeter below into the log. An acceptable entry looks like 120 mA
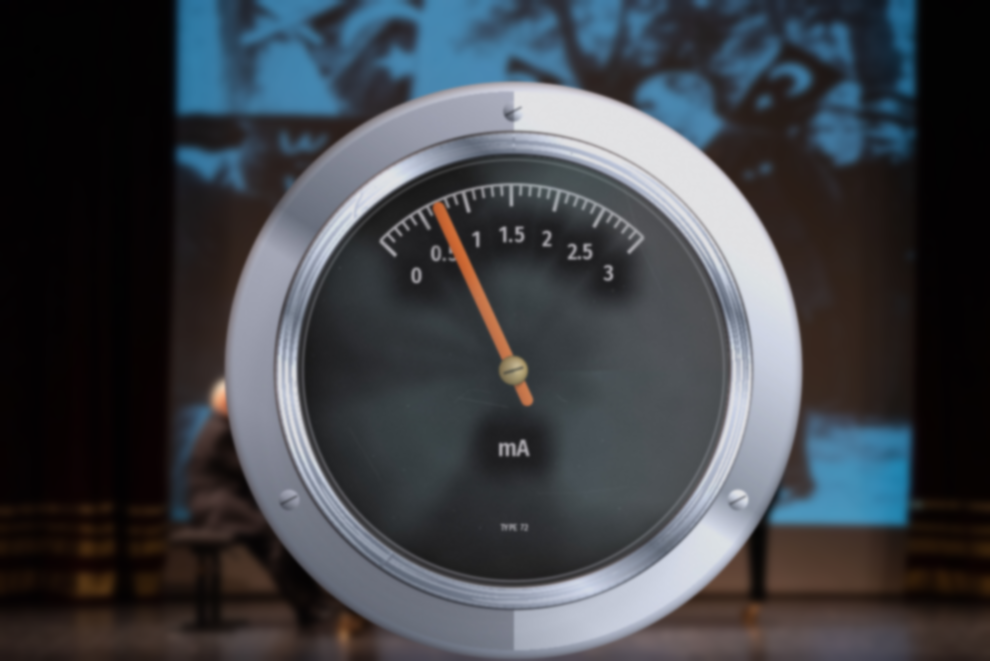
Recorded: 0.7 mA
